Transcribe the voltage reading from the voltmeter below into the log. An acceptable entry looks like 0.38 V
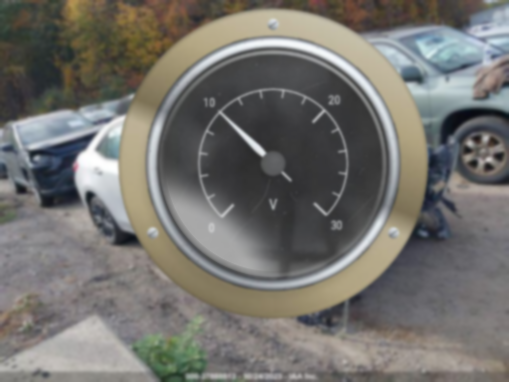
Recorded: 10 V
